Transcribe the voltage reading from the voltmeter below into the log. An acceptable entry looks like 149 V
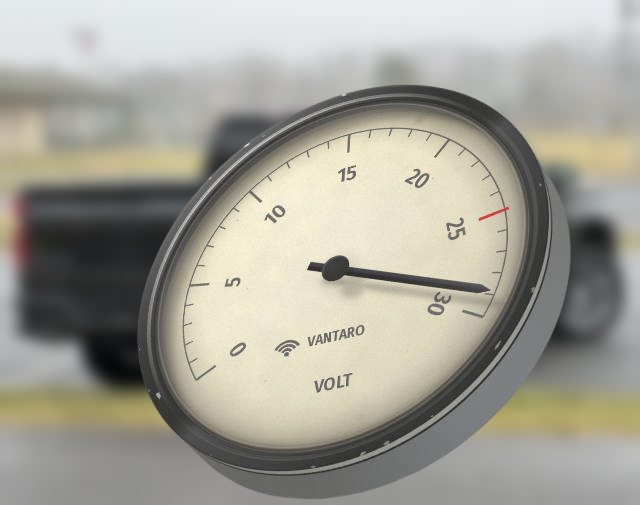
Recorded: 29 V
